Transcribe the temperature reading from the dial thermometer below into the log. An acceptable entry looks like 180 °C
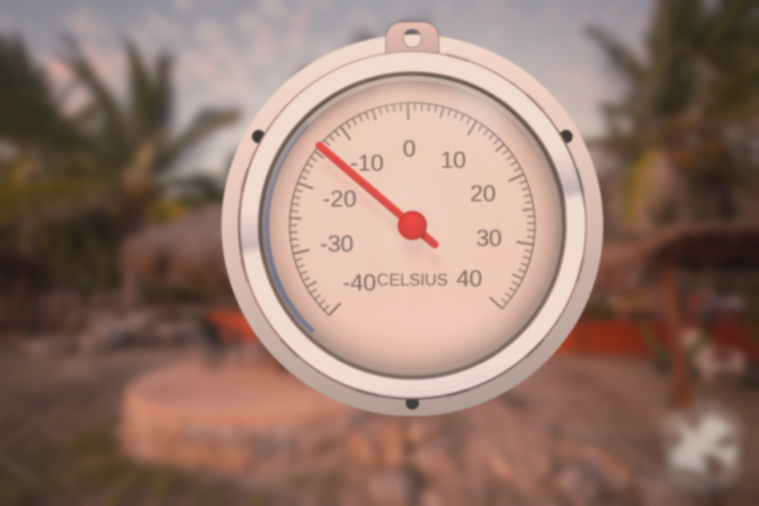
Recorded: -14 °C
